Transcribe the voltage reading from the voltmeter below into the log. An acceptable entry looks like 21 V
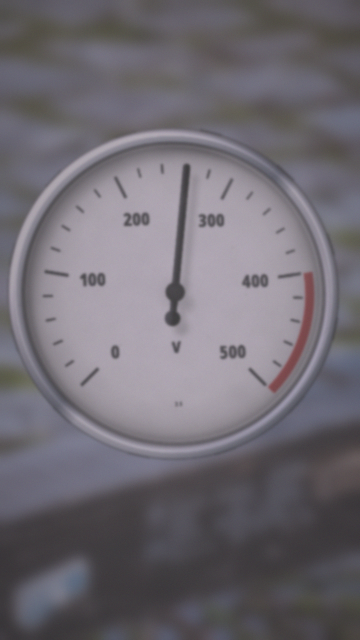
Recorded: 260 V
